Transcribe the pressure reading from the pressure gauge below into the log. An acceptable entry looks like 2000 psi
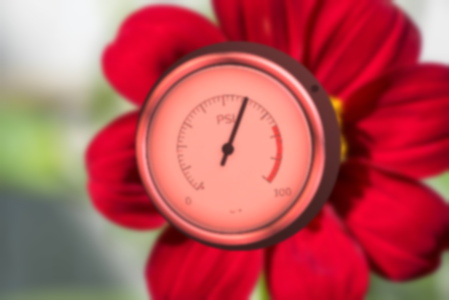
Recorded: 60 psi
